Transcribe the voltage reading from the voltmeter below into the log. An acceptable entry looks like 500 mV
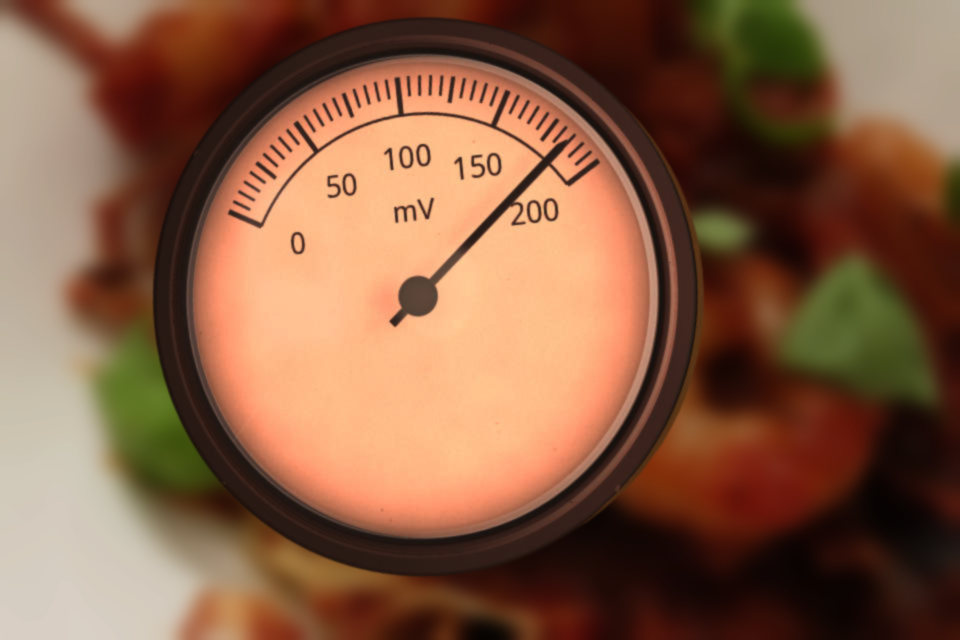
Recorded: 185 mV
